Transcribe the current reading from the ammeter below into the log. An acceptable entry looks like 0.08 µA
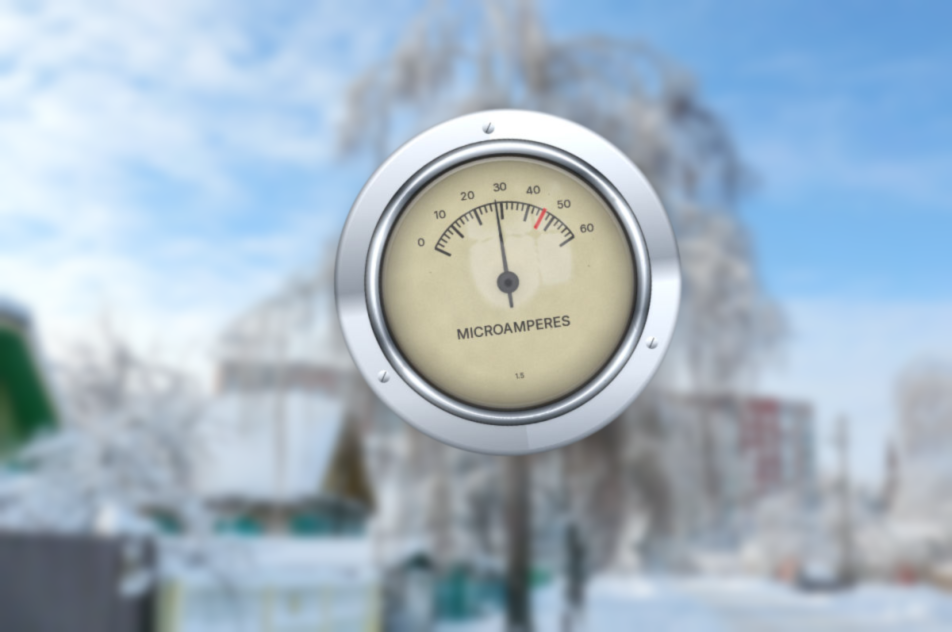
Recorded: 28 µA
